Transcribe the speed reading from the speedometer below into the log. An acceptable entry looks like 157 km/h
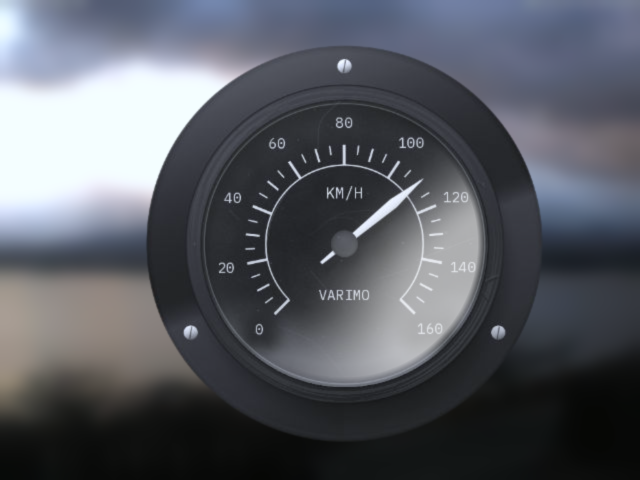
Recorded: 110 km/h
